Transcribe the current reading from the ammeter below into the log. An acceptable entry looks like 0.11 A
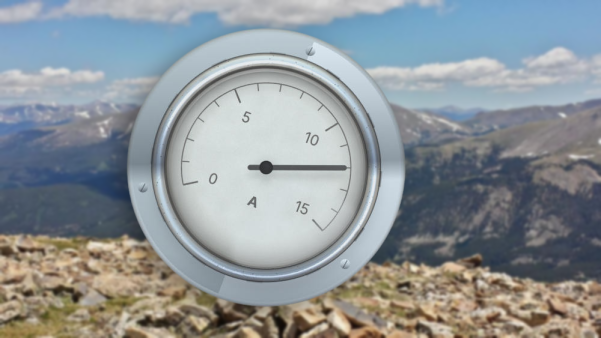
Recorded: 12 A
